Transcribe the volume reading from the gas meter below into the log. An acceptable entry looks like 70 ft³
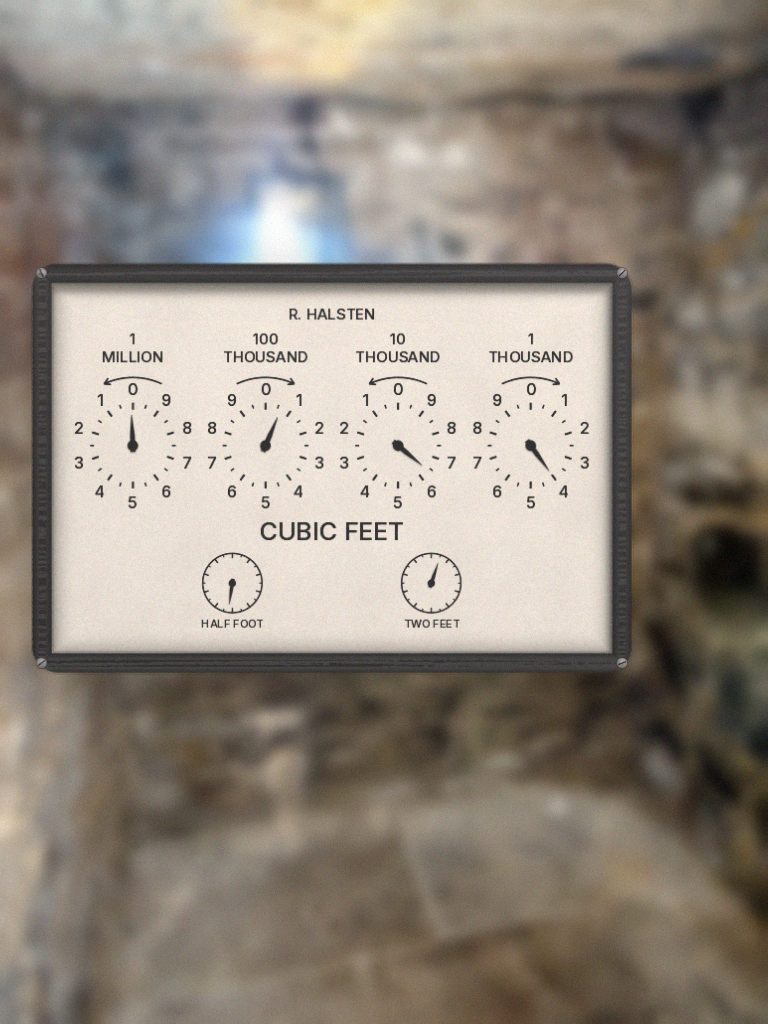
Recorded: 6400 ft³
